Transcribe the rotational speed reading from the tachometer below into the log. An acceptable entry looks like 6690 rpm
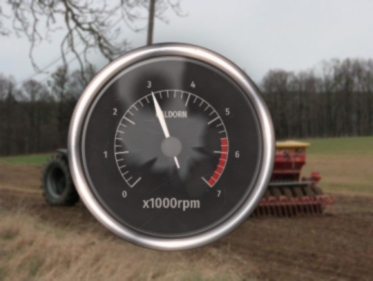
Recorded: 3000 rpm
